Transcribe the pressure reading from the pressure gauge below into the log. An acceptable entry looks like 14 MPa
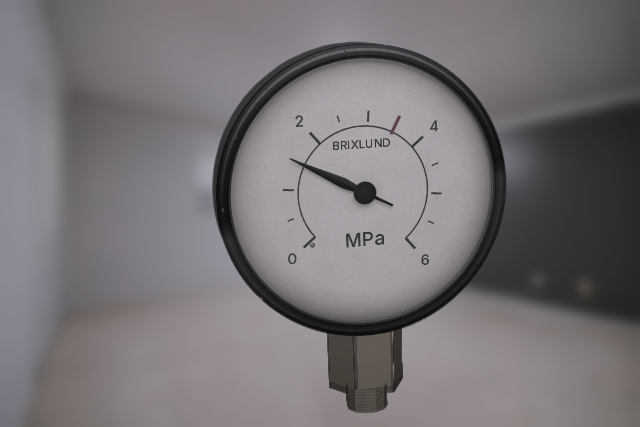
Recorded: 1.5 MPa
